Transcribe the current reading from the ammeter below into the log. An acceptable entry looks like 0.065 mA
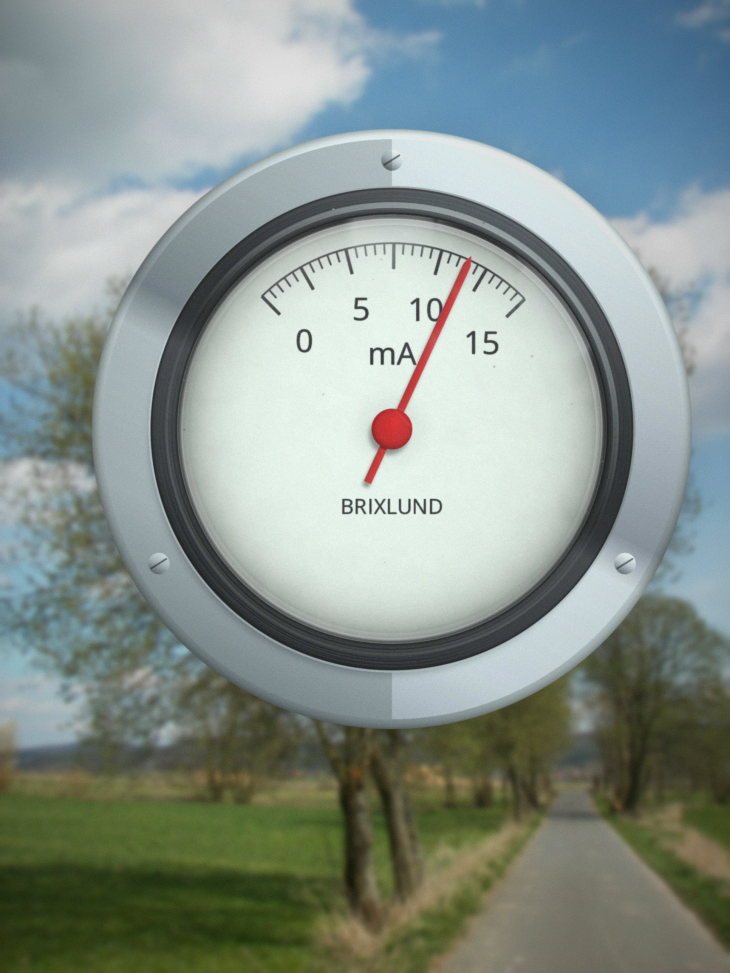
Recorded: 11.5 mA
